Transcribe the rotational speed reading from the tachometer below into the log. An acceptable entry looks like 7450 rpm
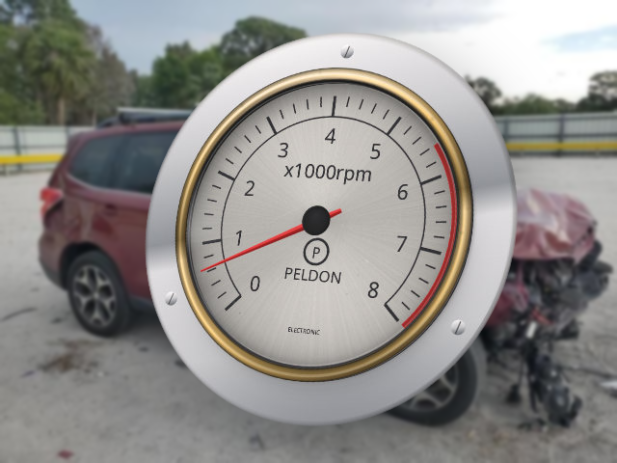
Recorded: 600 rpm
